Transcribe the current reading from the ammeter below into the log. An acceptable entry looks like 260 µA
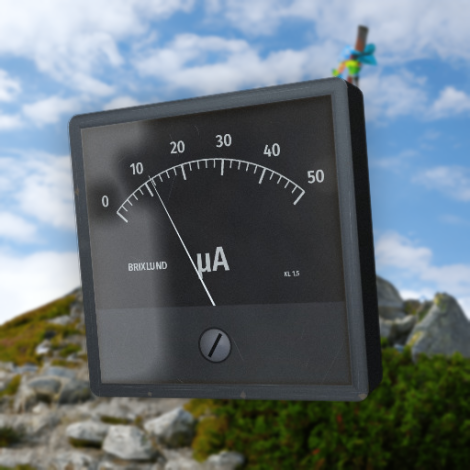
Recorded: 12 µA
